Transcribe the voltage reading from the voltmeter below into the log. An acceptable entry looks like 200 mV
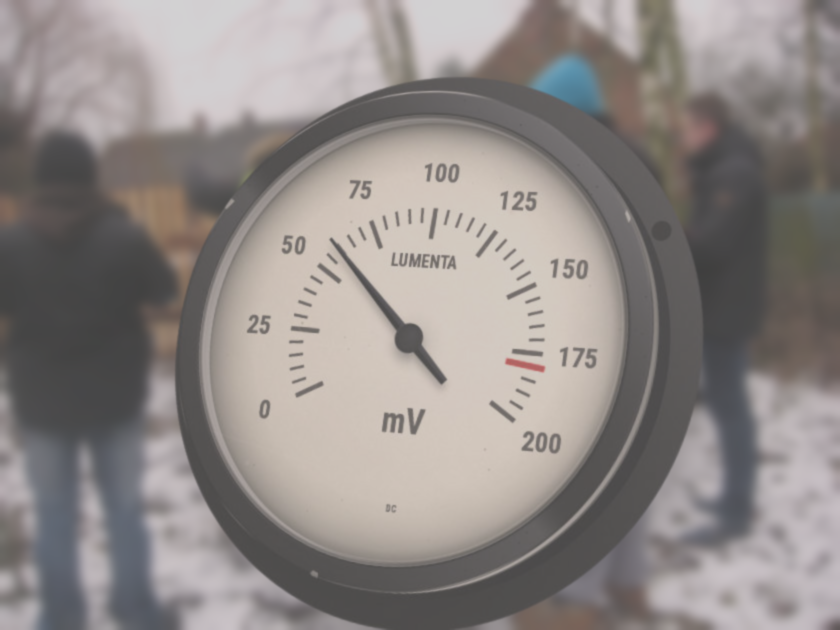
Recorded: 60 mV
